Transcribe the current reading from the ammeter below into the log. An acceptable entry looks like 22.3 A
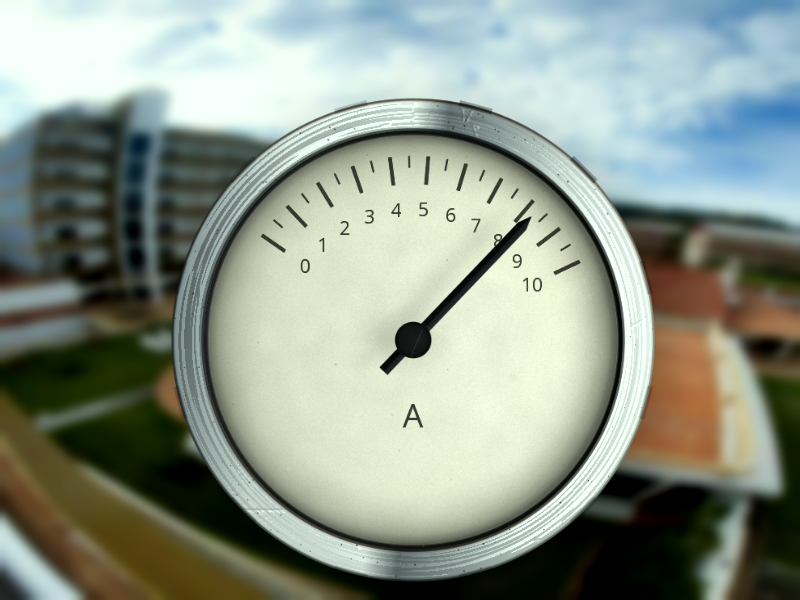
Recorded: 8.25 A
